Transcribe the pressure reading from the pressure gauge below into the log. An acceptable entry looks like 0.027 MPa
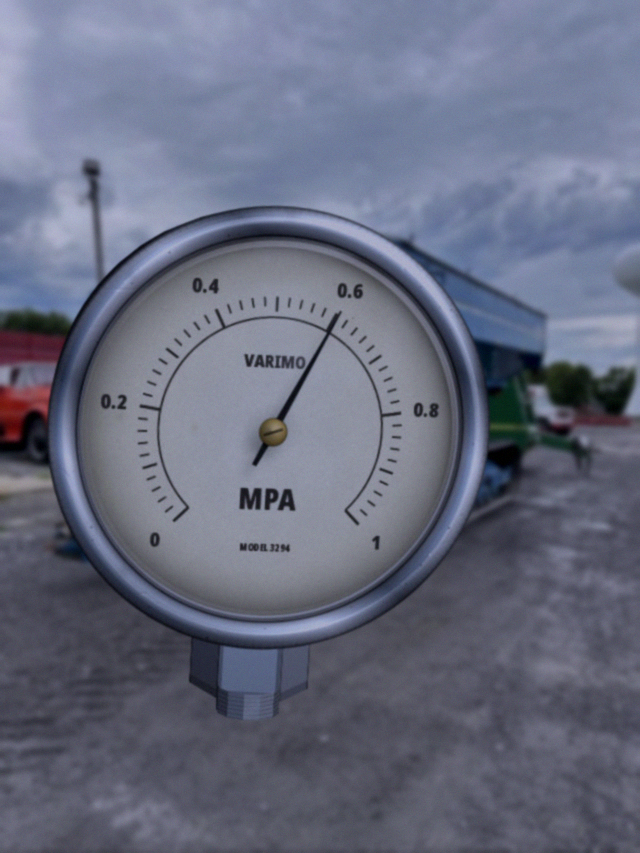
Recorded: 0.6 MPa
